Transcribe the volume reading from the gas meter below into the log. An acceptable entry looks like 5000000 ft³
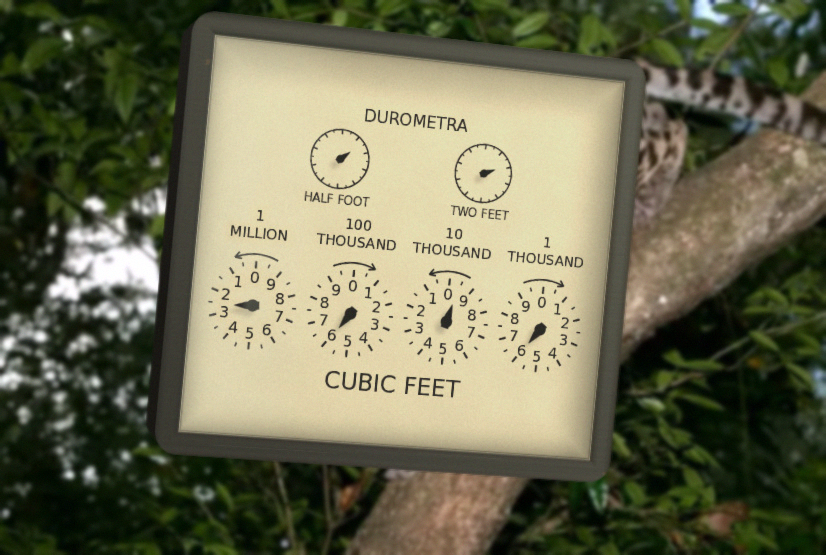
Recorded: 259600 ft³
